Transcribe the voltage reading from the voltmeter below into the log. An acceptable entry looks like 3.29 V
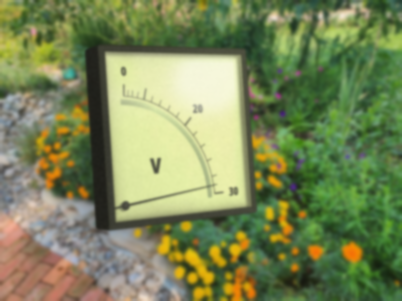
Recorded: 29 V
